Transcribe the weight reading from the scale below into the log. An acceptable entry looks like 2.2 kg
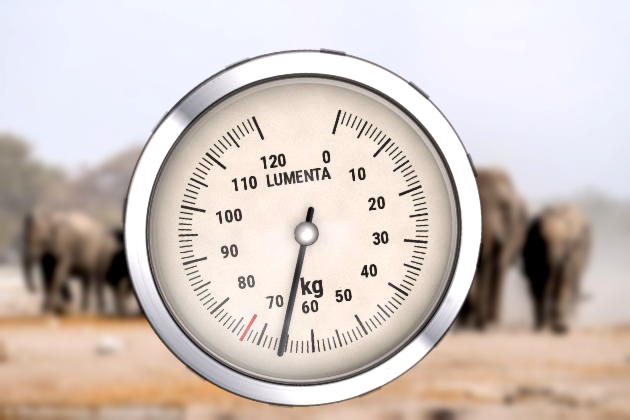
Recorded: 66 kg
